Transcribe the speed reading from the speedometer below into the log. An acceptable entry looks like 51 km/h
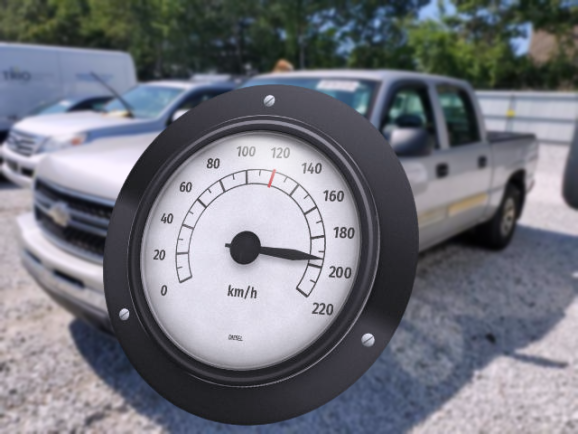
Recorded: 195 km/h
